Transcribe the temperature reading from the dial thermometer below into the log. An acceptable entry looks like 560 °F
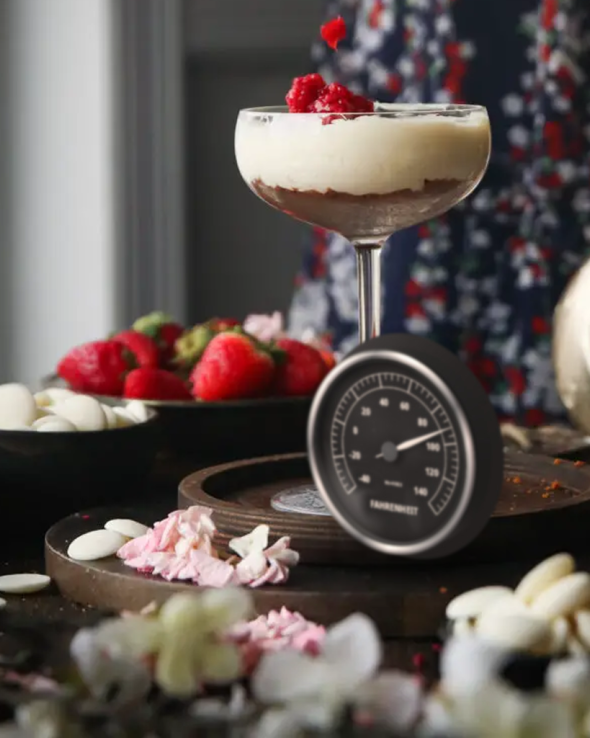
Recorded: 92 °F
